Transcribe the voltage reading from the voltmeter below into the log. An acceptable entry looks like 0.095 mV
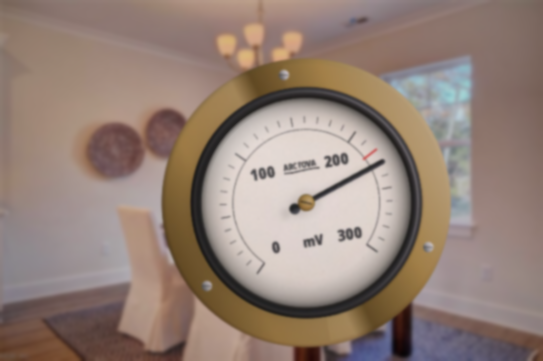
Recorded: 230 mV
